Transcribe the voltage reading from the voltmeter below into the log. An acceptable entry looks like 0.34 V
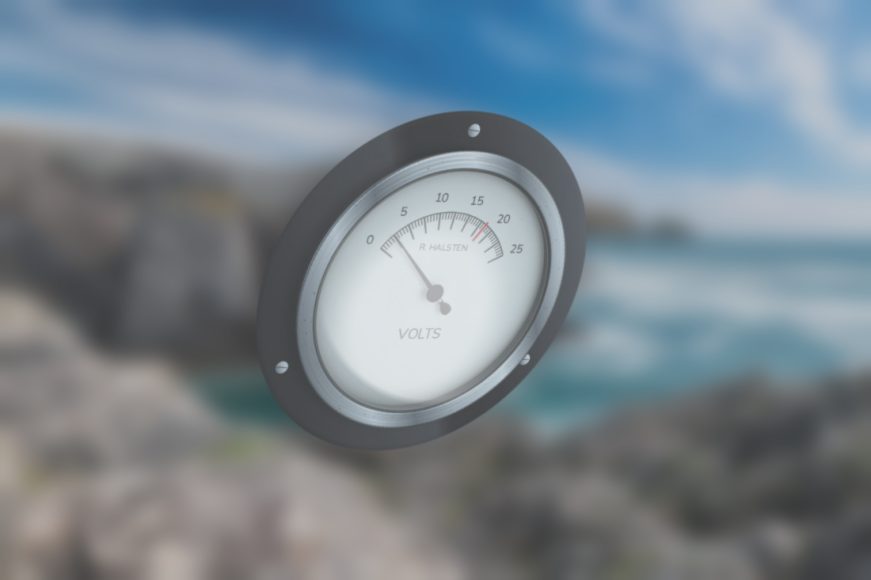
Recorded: 2.5 V
